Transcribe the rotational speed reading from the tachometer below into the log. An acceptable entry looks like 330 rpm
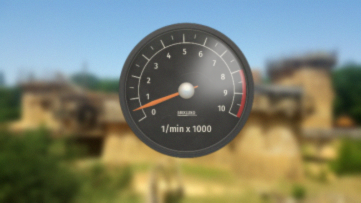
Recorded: 500 rpm
